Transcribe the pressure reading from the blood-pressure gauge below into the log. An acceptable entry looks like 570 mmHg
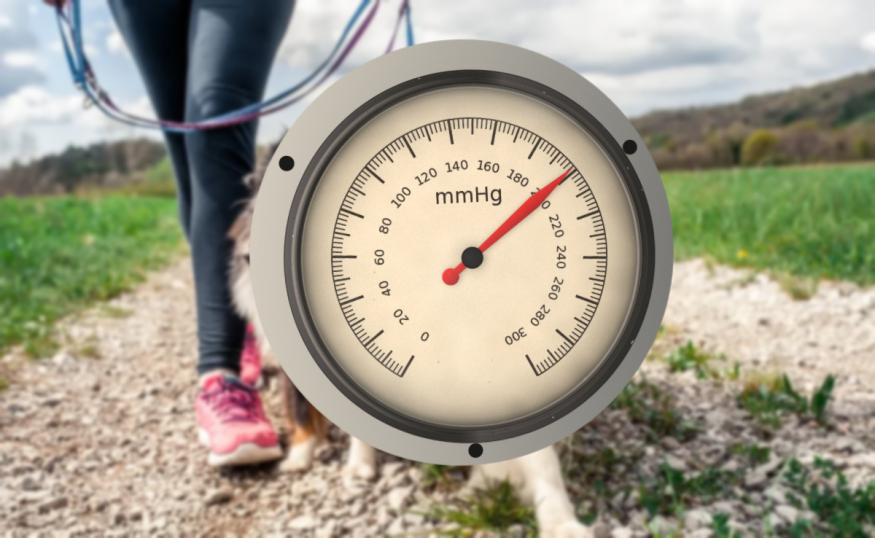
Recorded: 198 mmHg
